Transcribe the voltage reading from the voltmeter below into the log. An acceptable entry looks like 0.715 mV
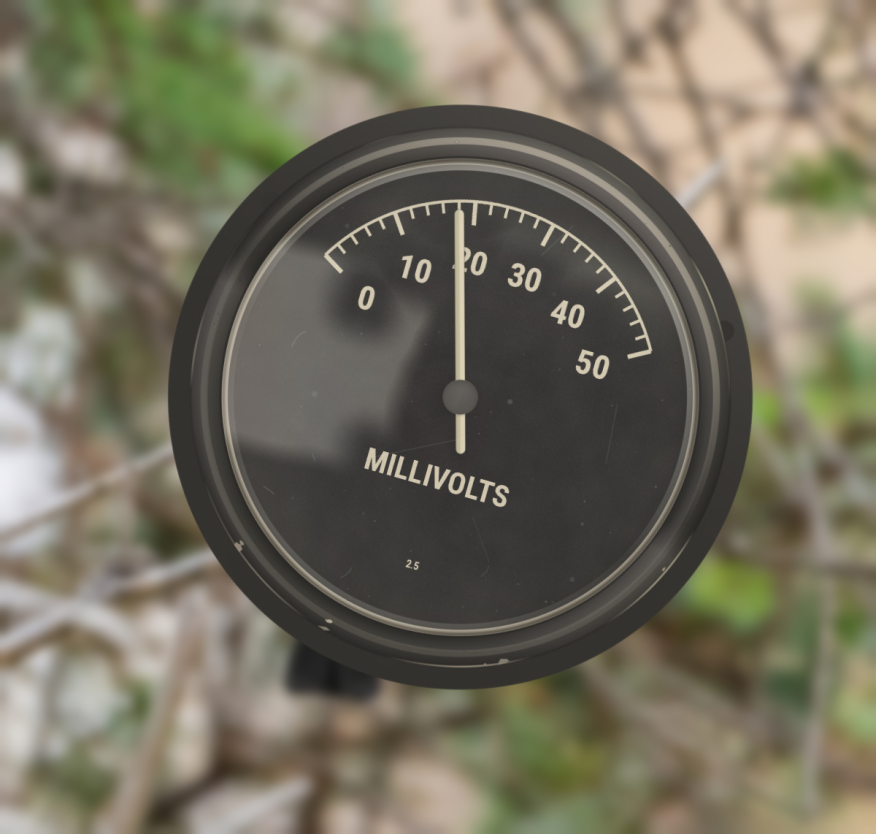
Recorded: 18 mV
